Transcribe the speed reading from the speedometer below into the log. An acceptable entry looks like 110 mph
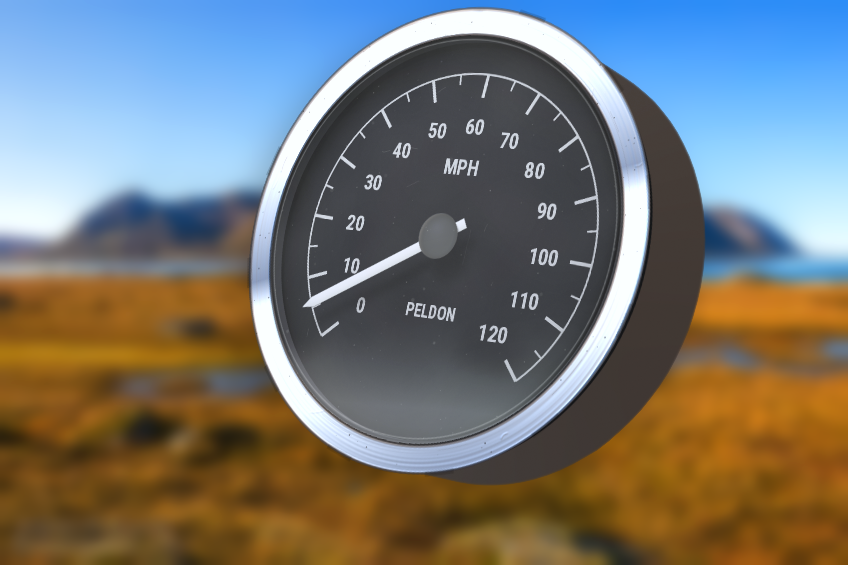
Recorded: 5 mph
